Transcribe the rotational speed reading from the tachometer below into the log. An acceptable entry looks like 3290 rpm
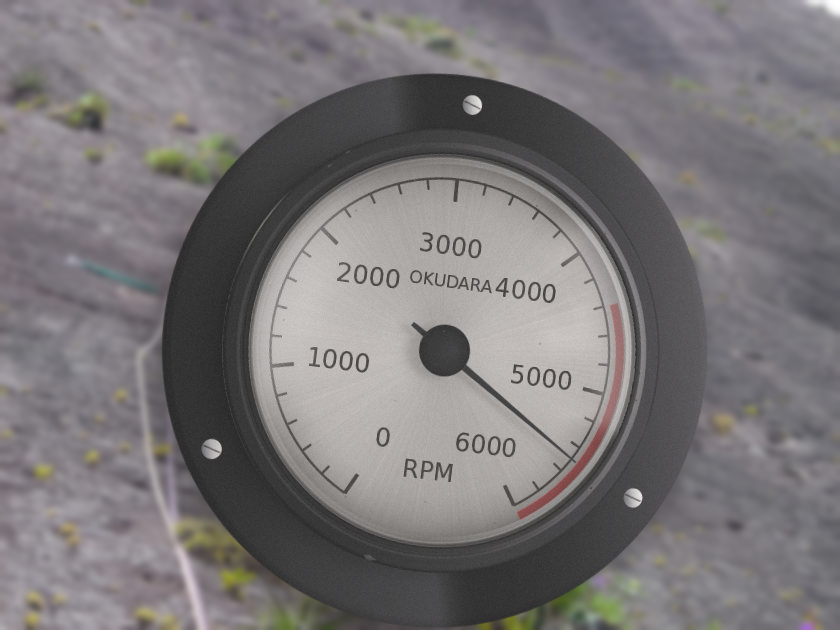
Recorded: 5500 rpm
